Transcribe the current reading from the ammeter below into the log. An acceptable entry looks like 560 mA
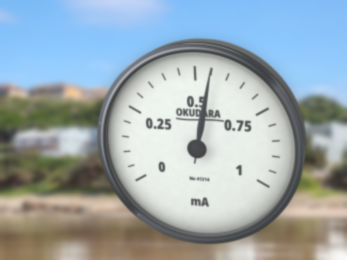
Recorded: 0.55 mA
